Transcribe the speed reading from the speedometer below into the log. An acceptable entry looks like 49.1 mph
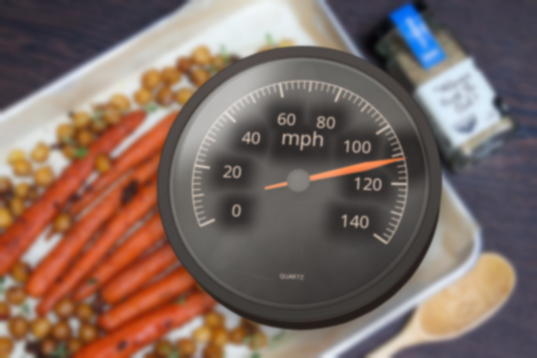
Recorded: 112 mph
